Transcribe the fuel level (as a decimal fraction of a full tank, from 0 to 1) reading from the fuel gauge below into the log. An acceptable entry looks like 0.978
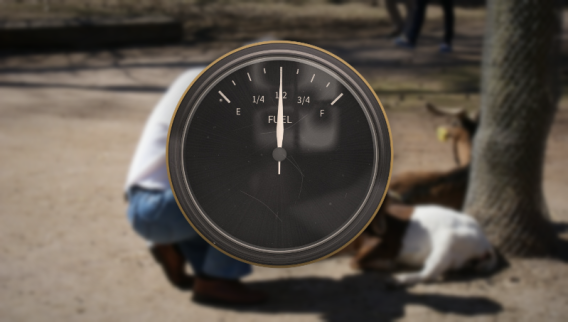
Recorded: 0.5
